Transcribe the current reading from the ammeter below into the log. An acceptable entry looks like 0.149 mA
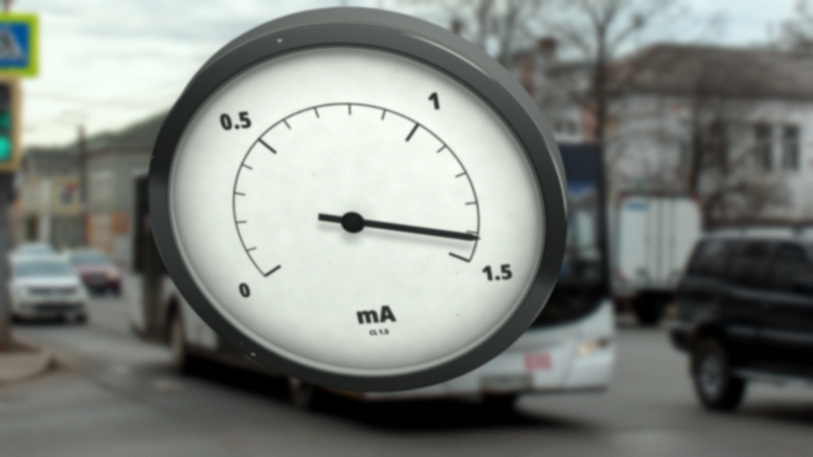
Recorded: 1.4 mA
